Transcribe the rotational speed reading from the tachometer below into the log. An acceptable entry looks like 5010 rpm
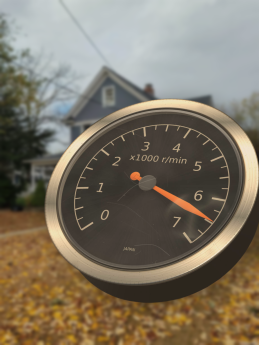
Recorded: 6500 rpm
